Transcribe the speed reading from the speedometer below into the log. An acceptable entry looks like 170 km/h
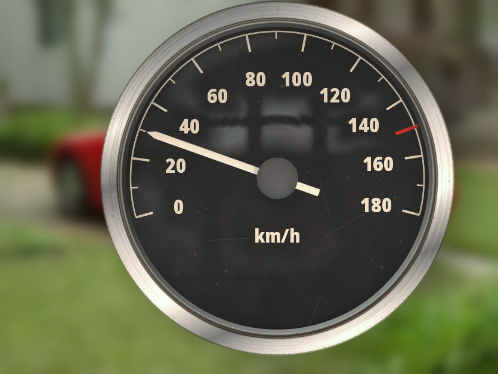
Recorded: 30 km/h
